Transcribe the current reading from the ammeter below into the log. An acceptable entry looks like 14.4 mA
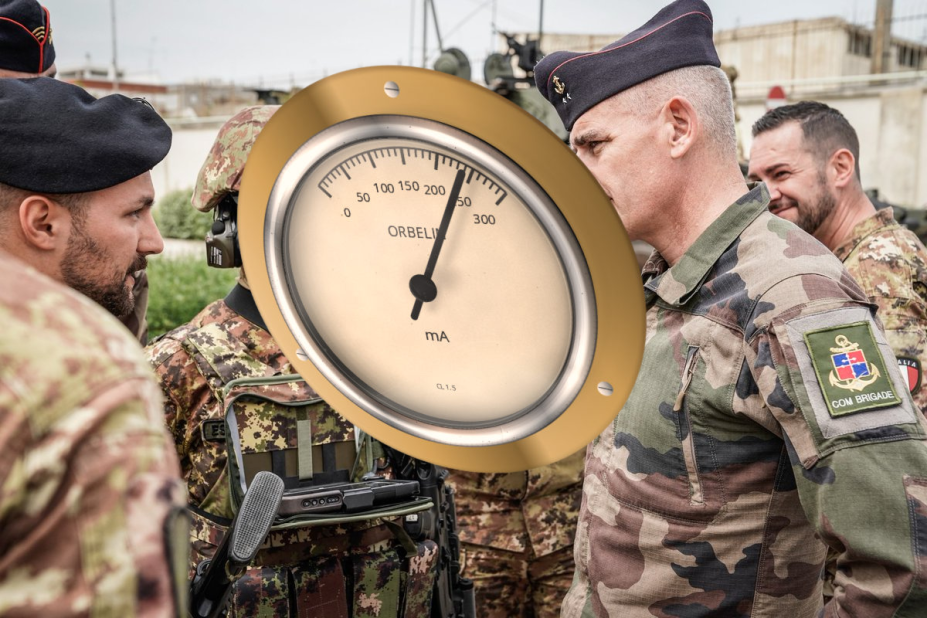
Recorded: 240 mA
